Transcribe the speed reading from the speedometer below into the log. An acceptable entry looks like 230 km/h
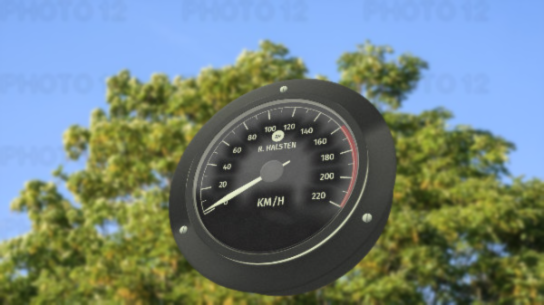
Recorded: 0 km/h
